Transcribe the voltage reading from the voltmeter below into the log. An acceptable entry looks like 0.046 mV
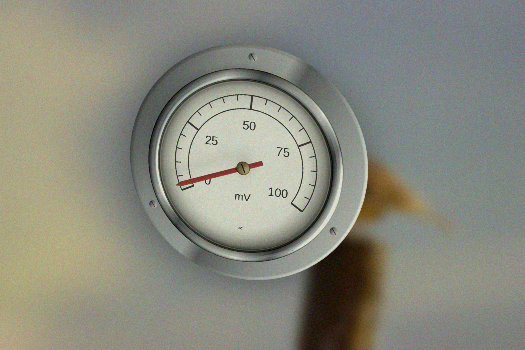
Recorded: 2.5 mV
